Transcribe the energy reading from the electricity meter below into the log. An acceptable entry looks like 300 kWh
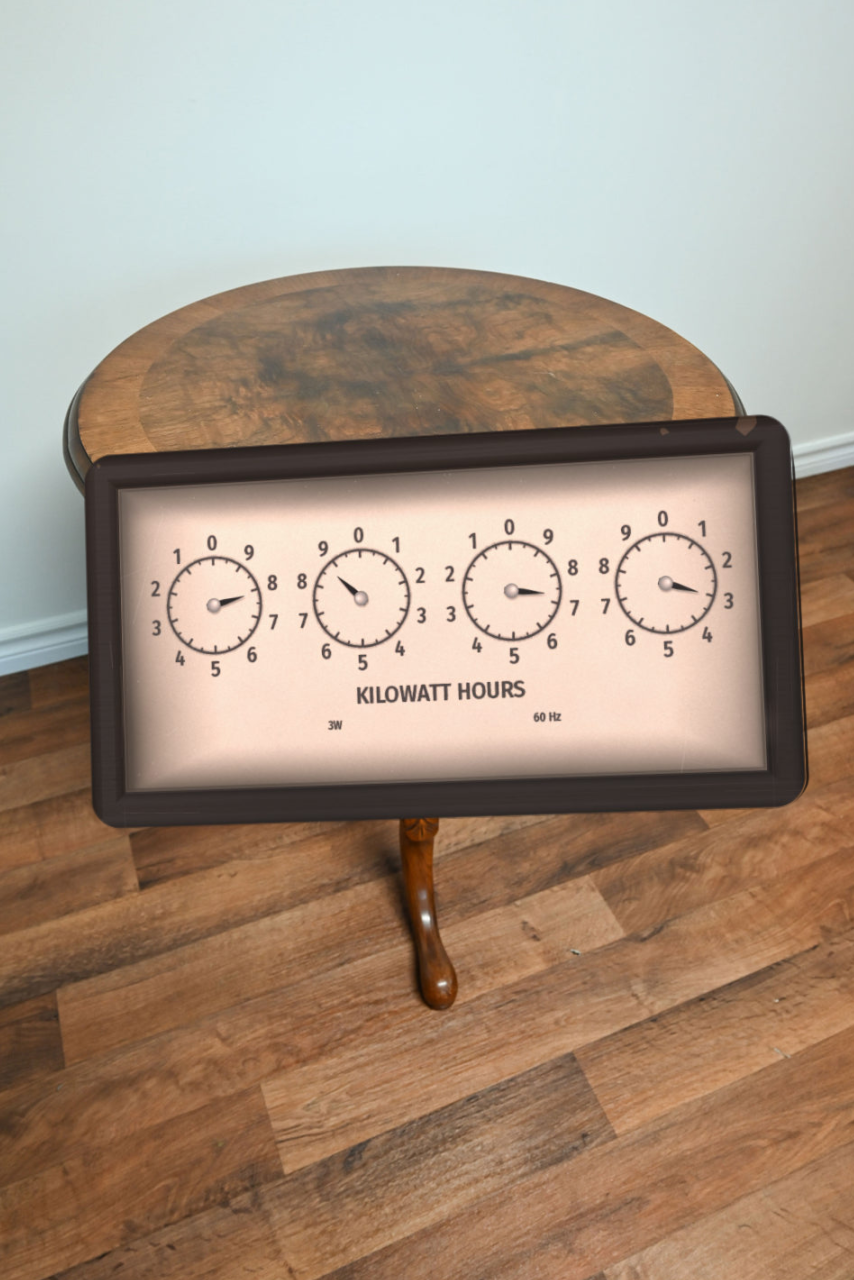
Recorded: 7873 kWh
